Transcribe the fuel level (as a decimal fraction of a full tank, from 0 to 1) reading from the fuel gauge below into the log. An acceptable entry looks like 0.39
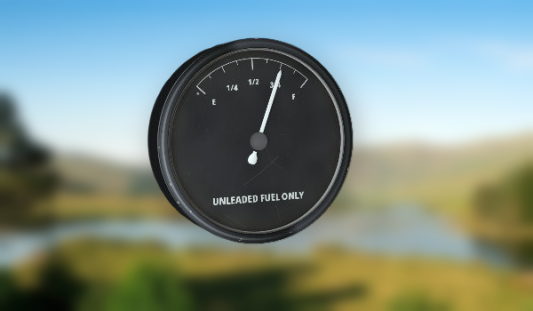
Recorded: 0.75
